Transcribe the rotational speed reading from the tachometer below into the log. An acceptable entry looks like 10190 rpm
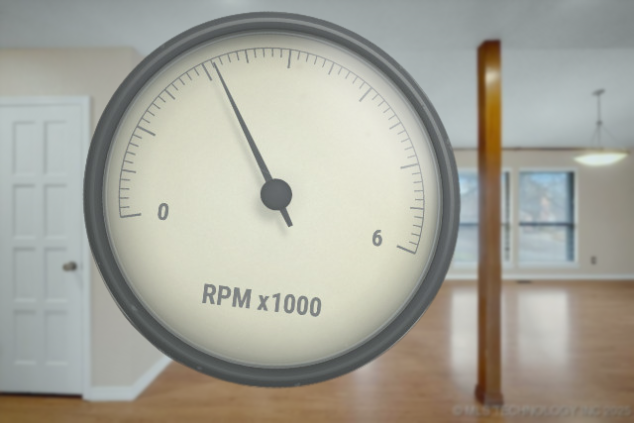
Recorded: 2100 rpm
